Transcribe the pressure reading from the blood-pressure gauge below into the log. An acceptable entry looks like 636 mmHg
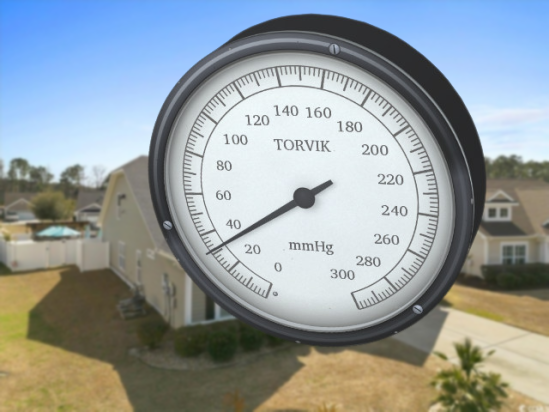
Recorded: 32 mmHg
